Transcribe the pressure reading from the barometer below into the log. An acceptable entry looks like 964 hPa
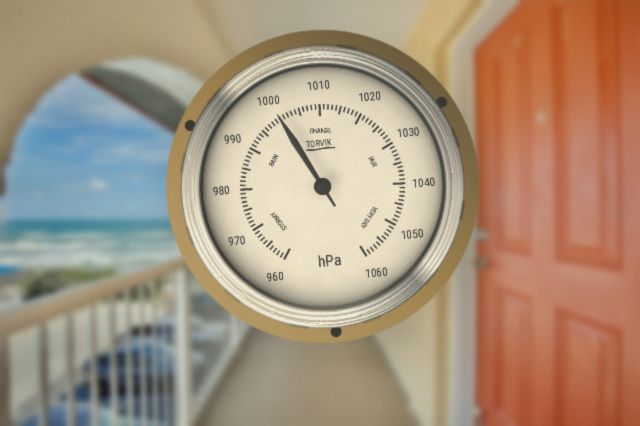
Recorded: 1000 hPa
